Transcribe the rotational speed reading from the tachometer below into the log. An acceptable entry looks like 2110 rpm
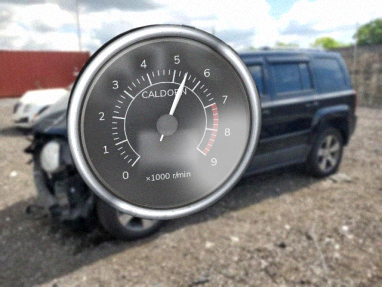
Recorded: 5400 rpm
